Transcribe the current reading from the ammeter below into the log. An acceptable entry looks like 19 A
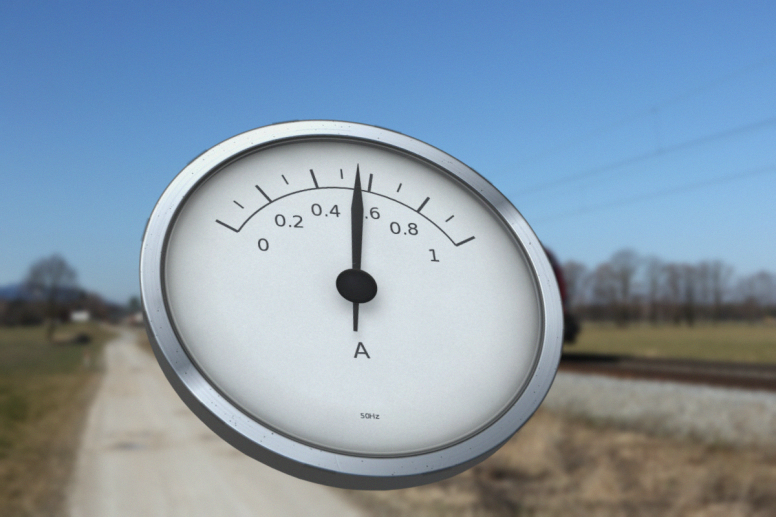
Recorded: 0.55 A
